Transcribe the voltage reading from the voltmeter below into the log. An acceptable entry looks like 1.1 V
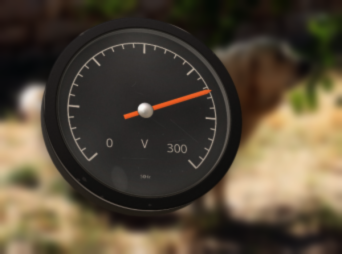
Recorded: 225 V
